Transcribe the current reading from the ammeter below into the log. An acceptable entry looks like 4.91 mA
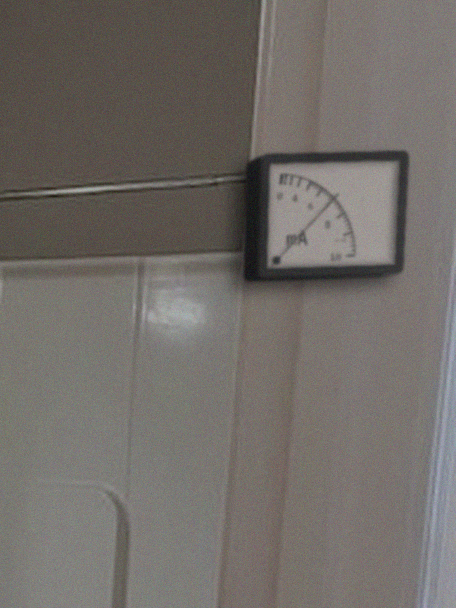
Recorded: 7 mA
